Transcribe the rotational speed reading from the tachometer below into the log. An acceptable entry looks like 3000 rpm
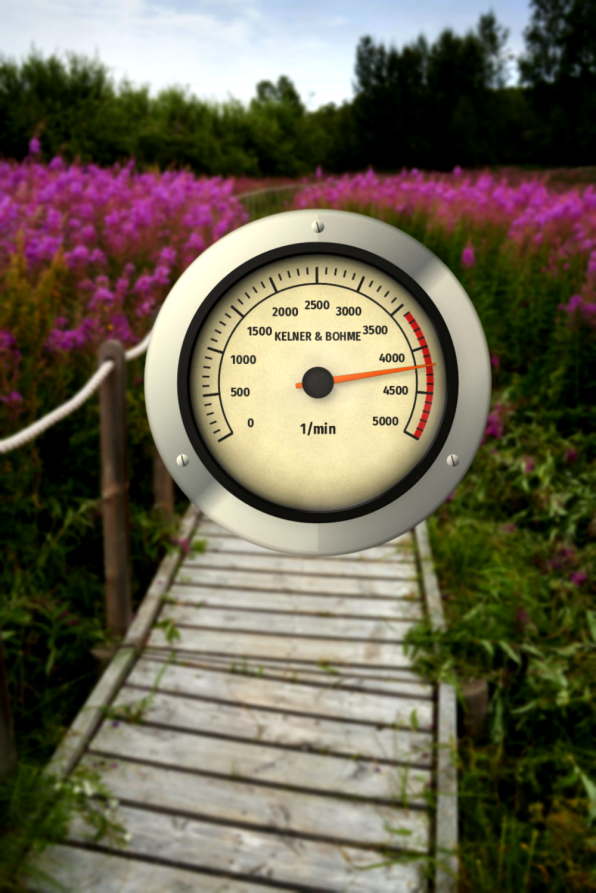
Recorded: 4200 rpm
